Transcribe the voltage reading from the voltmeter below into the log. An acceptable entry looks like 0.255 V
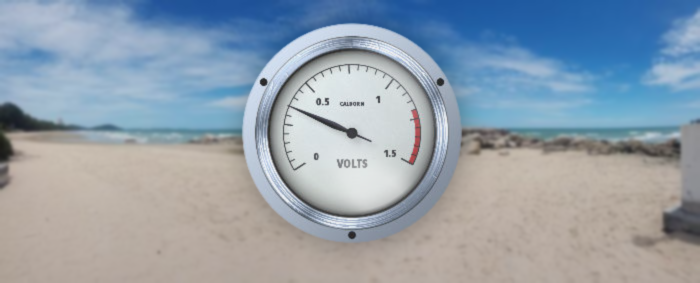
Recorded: 0.35 V
